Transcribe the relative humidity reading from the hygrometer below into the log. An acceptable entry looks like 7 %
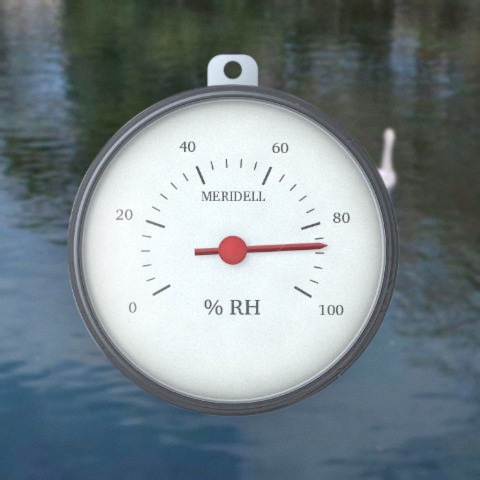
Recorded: 86 %
